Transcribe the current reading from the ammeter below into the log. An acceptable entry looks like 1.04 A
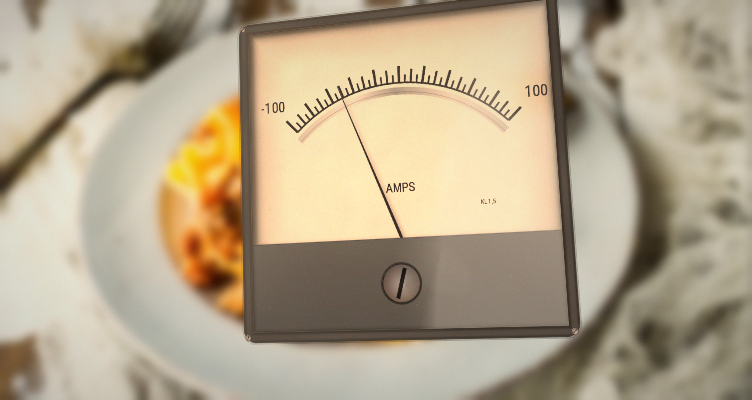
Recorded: -50 A
